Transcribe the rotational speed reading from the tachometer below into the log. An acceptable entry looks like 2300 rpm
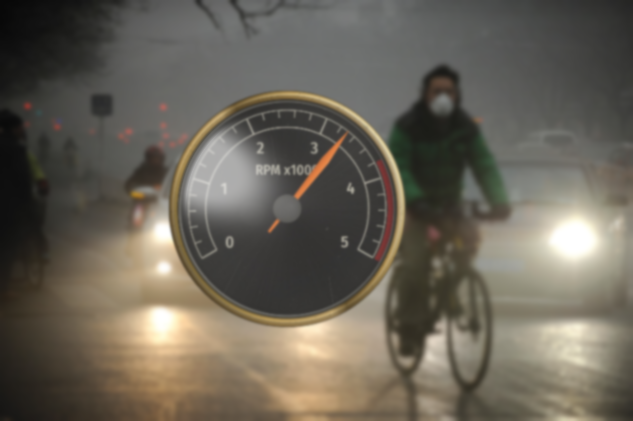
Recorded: 3300 rpm
